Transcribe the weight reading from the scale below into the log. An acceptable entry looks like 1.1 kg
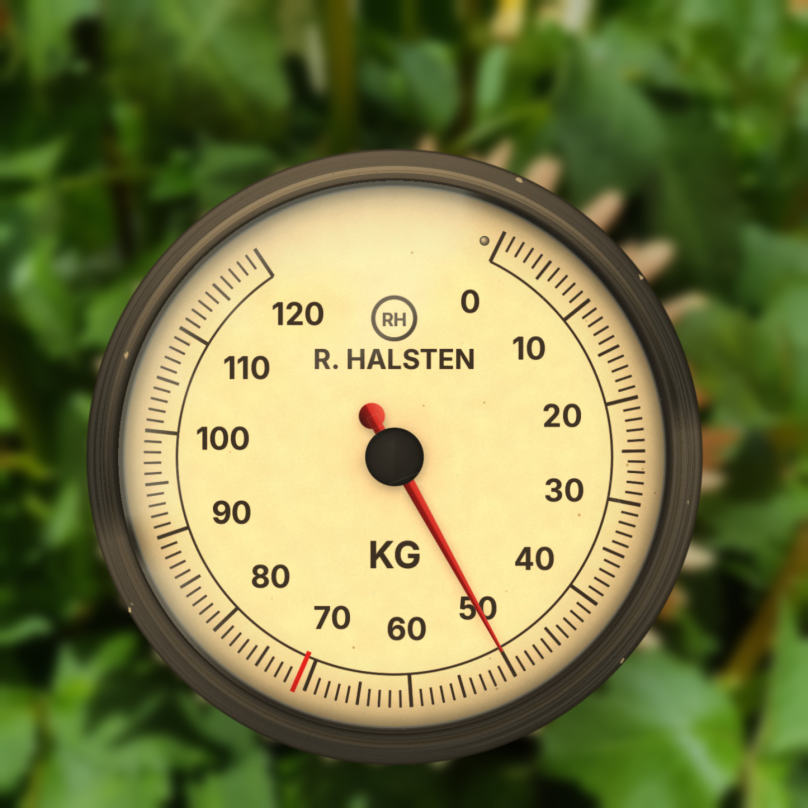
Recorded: 50 kg
